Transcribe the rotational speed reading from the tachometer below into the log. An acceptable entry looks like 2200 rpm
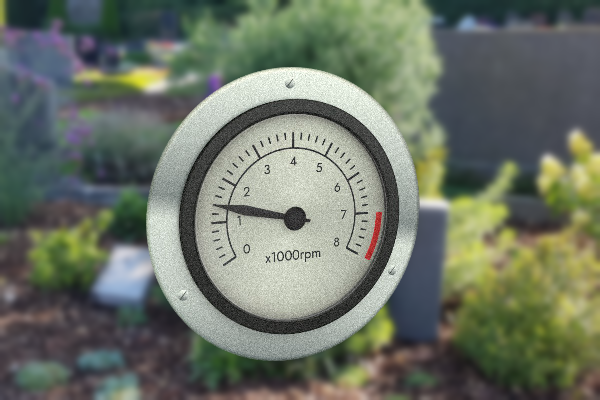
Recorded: 1400 rpm
